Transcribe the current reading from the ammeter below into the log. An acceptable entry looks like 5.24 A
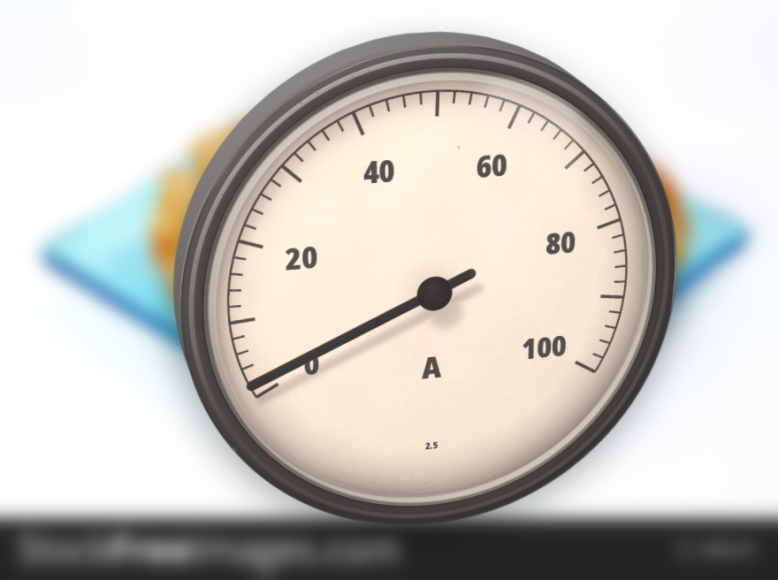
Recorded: 2 A
